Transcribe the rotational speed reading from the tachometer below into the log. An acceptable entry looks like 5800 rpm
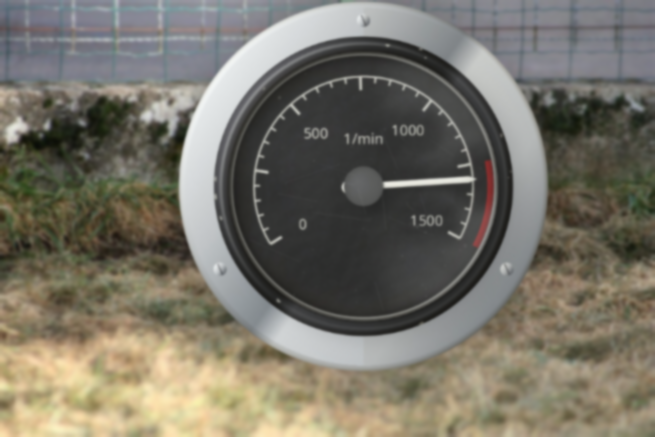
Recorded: 1300 rpm
